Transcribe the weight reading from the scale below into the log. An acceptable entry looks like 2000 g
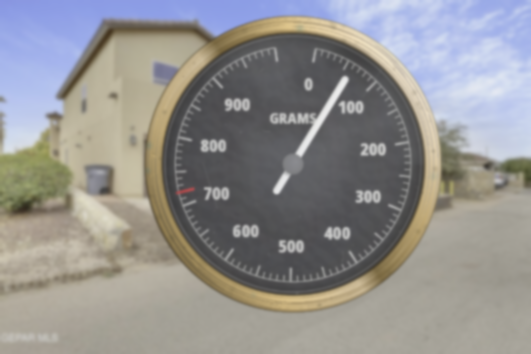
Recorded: 60 g
